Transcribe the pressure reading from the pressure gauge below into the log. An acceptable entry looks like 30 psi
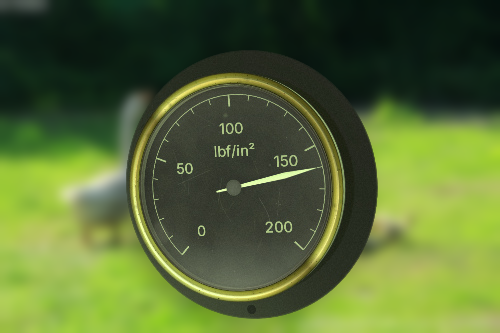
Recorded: 160 psi
